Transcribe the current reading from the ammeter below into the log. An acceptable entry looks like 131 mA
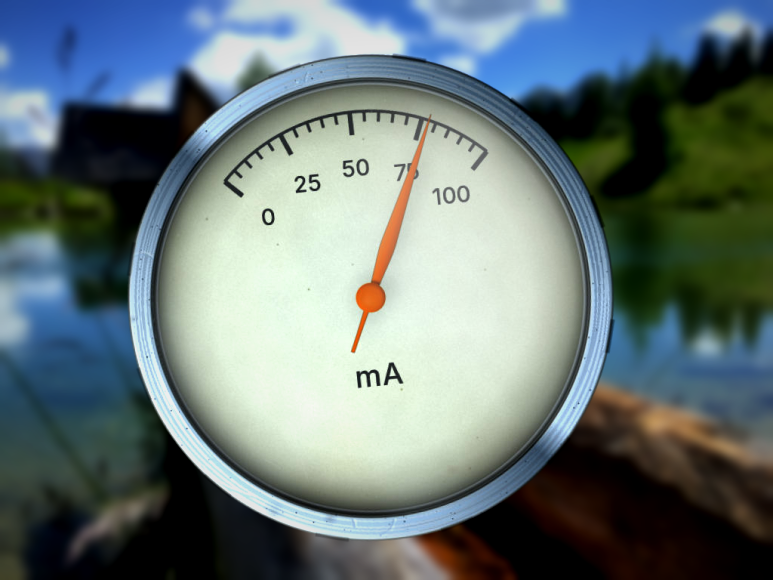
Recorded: 77.5 mA
